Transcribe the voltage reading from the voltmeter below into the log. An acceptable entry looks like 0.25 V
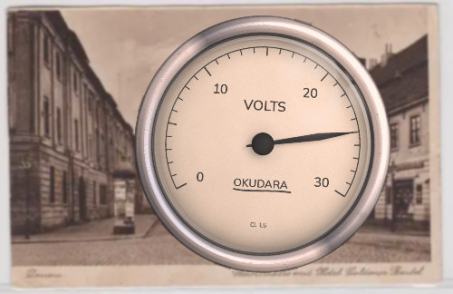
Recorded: 25 V
